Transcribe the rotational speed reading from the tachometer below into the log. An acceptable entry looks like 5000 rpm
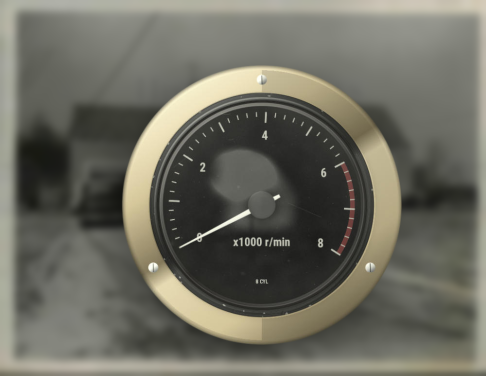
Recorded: 0 rpm
